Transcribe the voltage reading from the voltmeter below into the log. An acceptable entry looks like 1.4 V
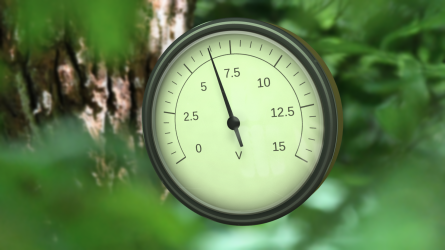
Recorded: 6.5 V
